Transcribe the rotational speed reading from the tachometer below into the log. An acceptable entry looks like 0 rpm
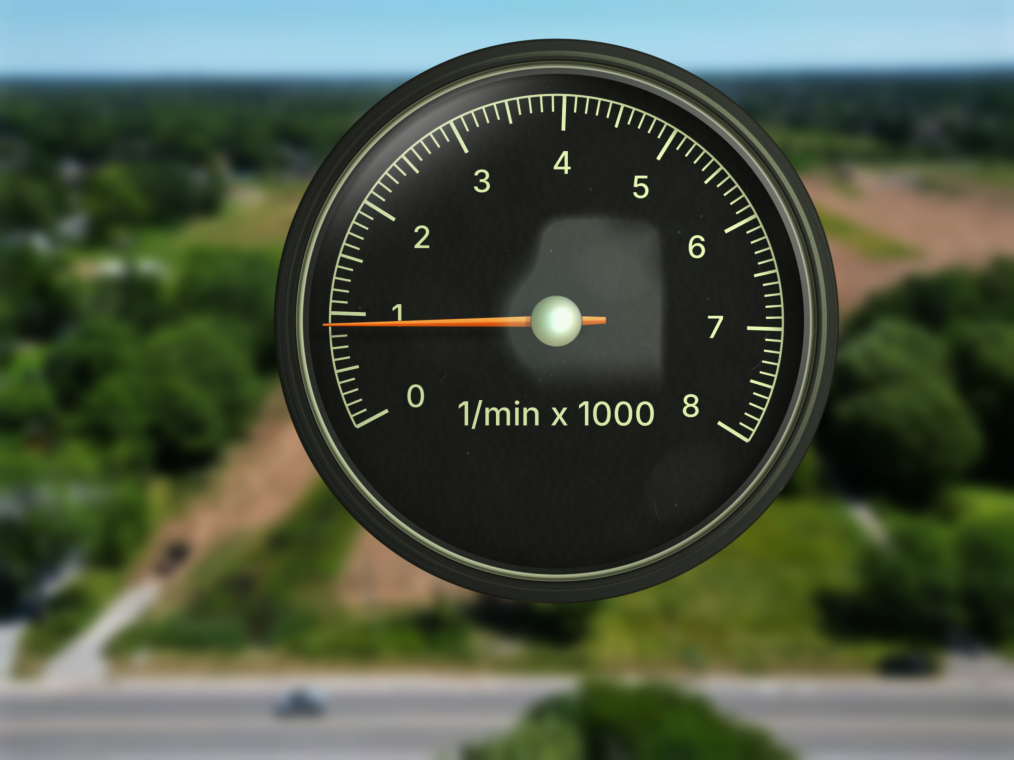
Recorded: 900 rpm
